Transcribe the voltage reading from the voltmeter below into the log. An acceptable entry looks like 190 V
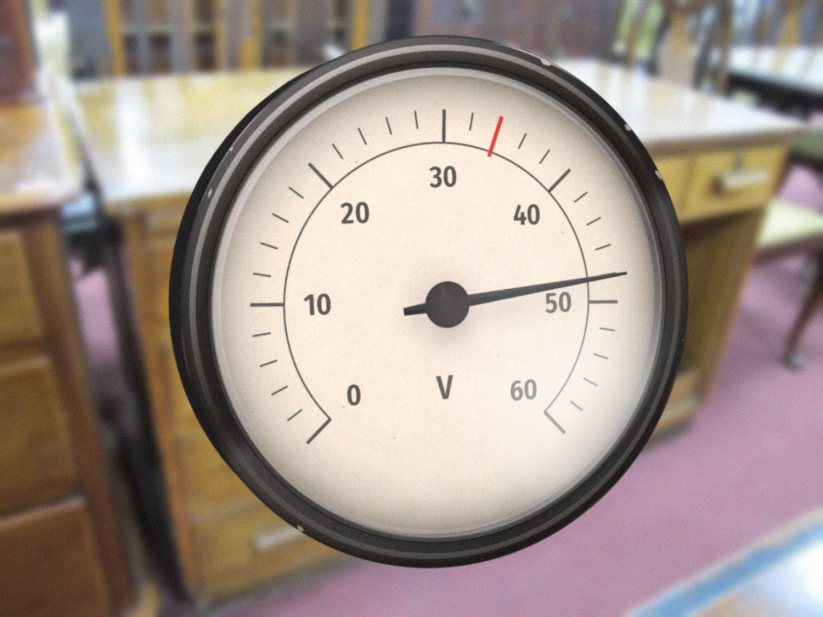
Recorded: 48 V
